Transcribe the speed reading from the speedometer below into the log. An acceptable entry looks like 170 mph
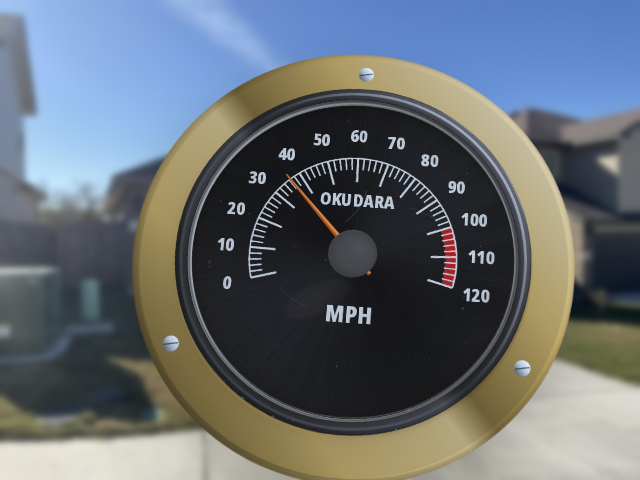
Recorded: 36 mph
